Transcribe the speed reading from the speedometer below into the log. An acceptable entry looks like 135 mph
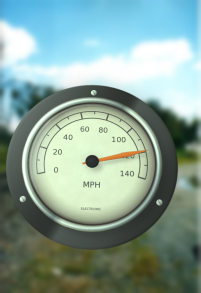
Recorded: 120 mph
